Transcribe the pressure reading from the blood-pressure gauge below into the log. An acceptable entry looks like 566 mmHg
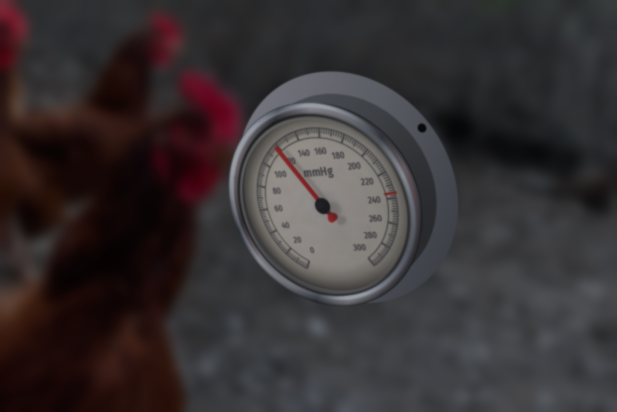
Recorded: 120 mmHg
